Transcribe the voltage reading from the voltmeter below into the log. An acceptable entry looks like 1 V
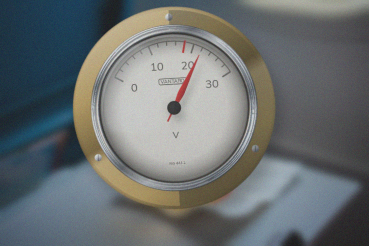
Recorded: 22 V
